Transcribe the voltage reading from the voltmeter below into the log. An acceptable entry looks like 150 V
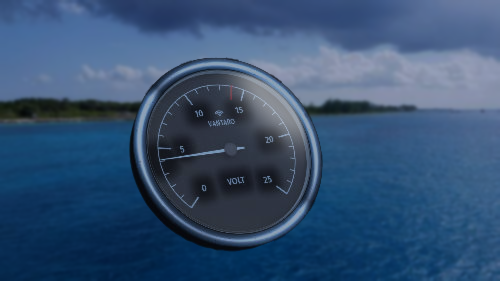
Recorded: 4 V
